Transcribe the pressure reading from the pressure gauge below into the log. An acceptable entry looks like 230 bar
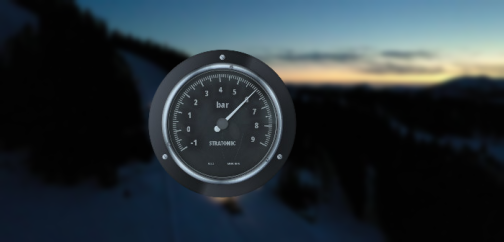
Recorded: 6 bar
